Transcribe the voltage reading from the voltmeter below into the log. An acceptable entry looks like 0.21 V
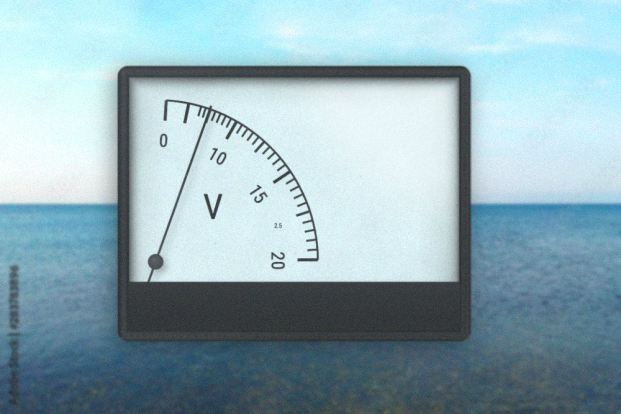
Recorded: 7.5 V
